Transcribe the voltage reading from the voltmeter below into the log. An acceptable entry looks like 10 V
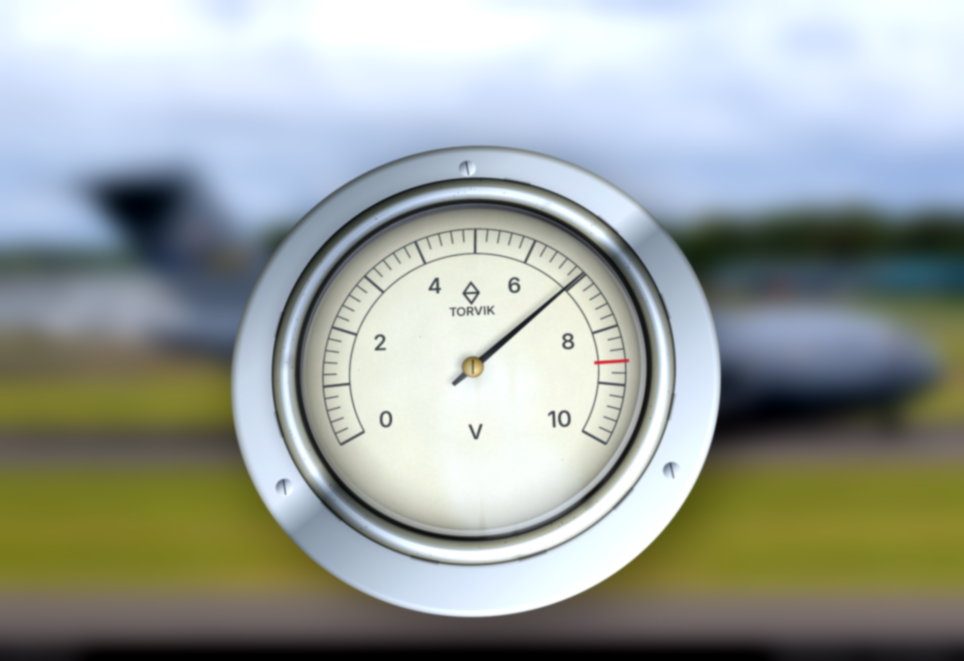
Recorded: 7 V
